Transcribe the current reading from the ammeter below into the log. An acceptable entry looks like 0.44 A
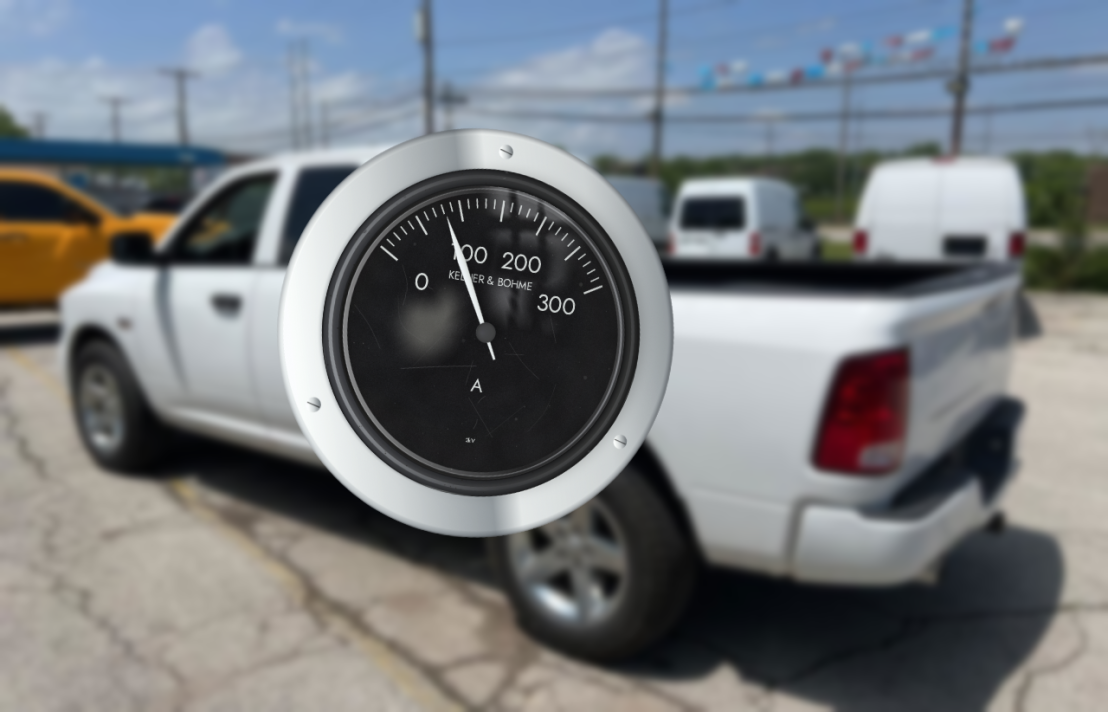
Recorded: 80 A
